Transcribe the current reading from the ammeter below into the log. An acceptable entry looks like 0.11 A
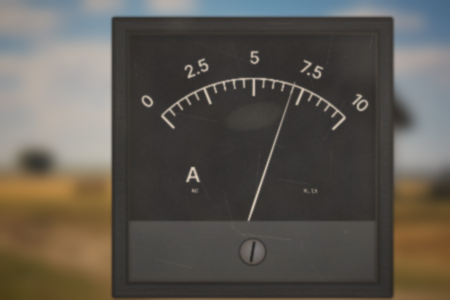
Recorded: 7 A
